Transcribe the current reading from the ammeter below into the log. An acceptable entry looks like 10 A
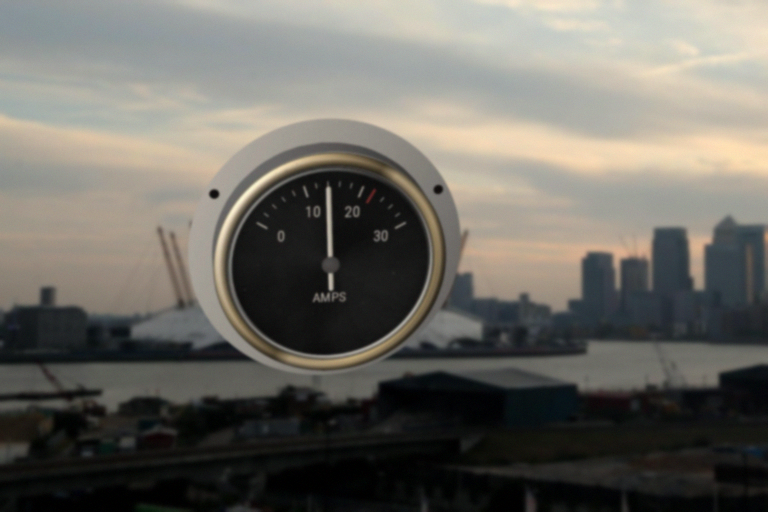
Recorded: 14 A
